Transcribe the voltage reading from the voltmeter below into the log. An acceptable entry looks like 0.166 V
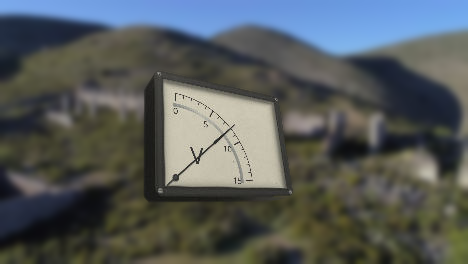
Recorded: 8 V
